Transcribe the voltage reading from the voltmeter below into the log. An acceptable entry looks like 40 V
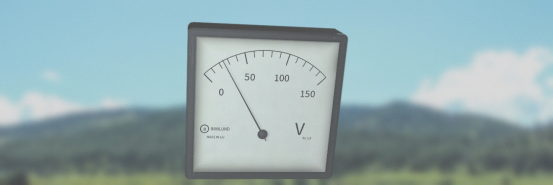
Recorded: 25 V
